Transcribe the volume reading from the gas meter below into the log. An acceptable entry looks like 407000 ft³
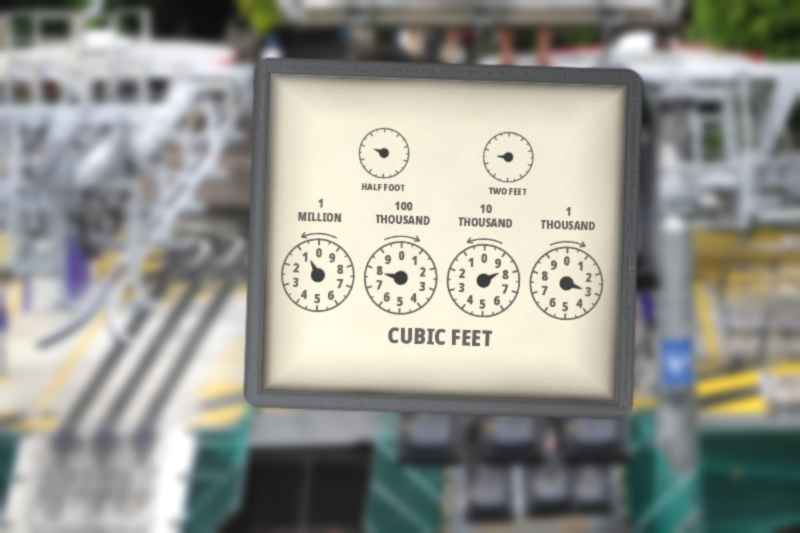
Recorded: 78300 ft³
